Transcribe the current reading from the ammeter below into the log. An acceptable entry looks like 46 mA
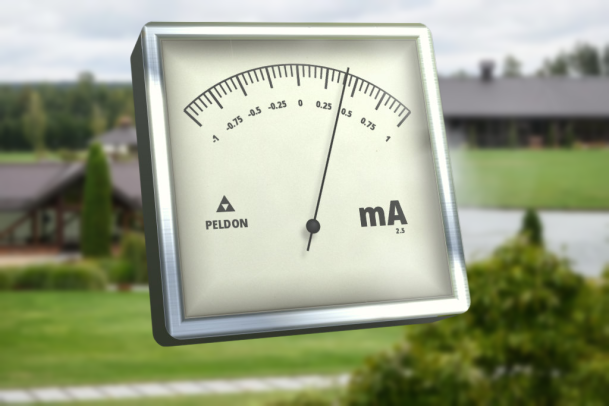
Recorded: 0.4 mA
